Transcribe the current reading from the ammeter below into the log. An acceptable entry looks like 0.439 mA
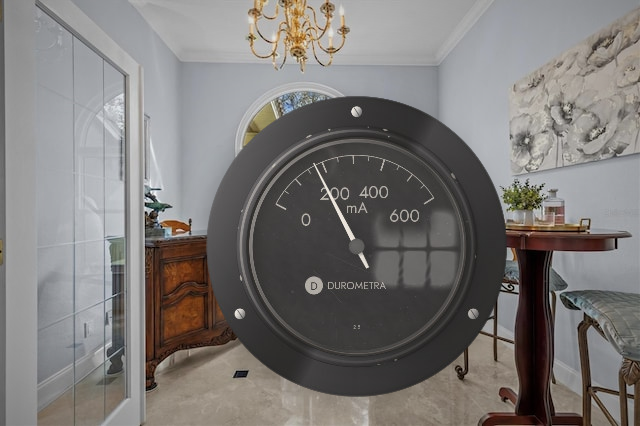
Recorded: 175 mA
